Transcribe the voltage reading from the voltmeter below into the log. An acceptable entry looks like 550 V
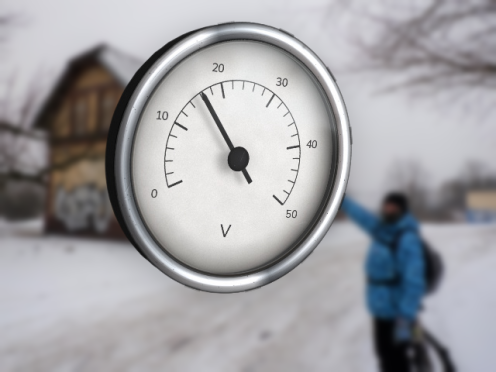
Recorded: 16 V
